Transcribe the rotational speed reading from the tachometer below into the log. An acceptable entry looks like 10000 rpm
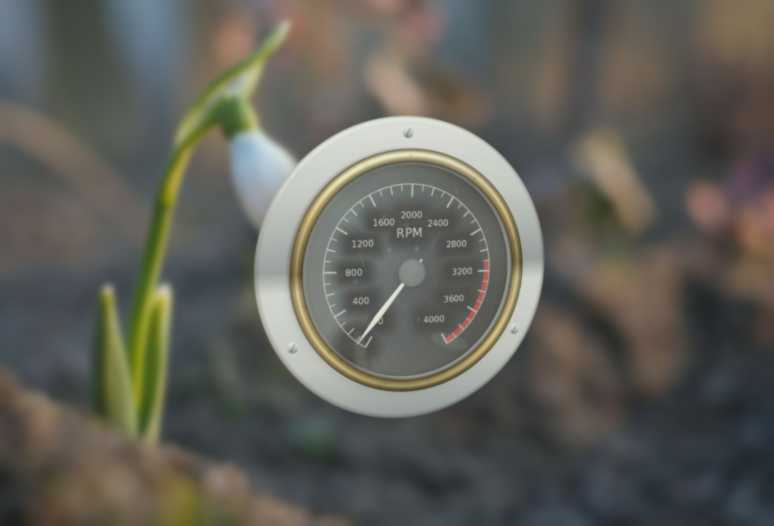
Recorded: 100 rpm
